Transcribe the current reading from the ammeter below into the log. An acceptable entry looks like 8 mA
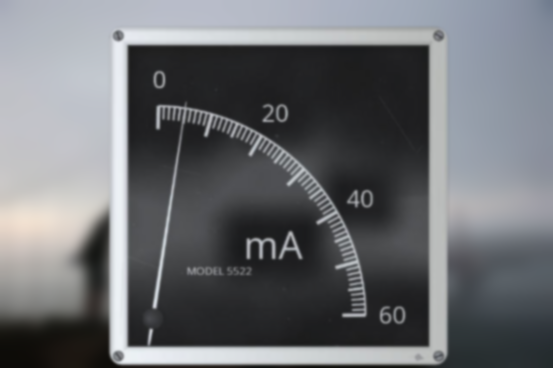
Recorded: 5 mA
